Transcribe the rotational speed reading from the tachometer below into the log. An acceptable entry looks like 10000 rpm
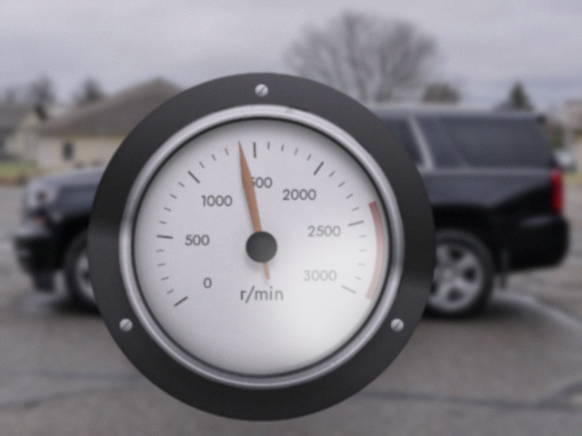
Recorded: 1400 rpm
